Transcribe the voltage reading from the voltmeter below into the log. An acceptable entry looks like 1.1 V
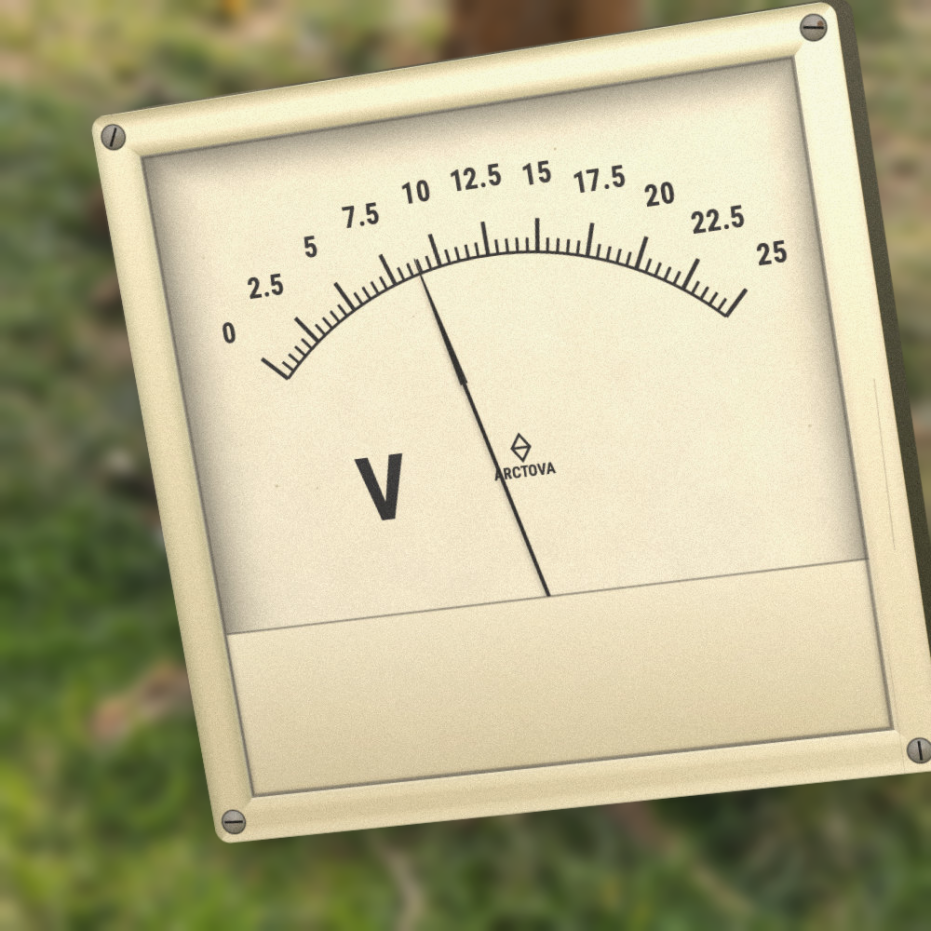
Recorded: 9 V
